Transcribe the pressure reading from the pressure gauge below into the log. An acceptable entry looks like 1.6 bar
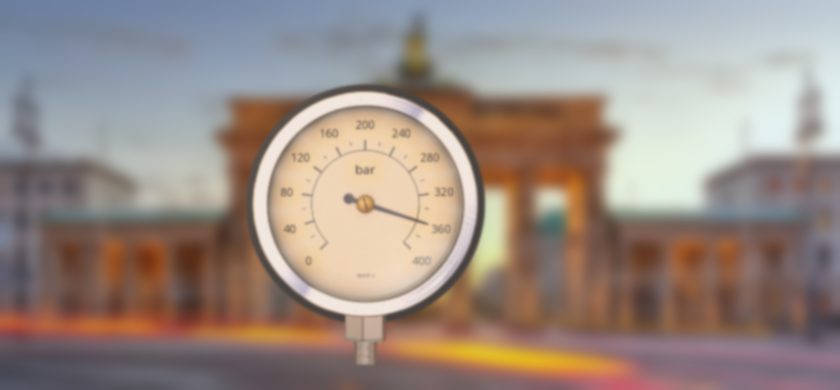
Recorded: 360 bar
